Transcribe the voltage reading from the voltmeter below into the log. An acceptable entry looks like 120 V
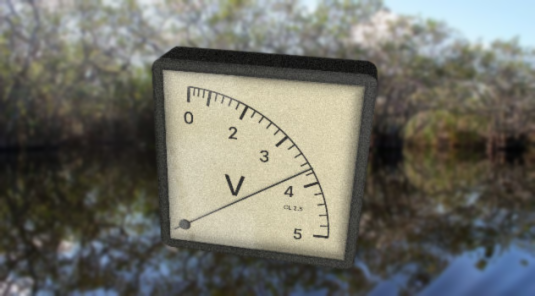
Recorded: 3.7 V
